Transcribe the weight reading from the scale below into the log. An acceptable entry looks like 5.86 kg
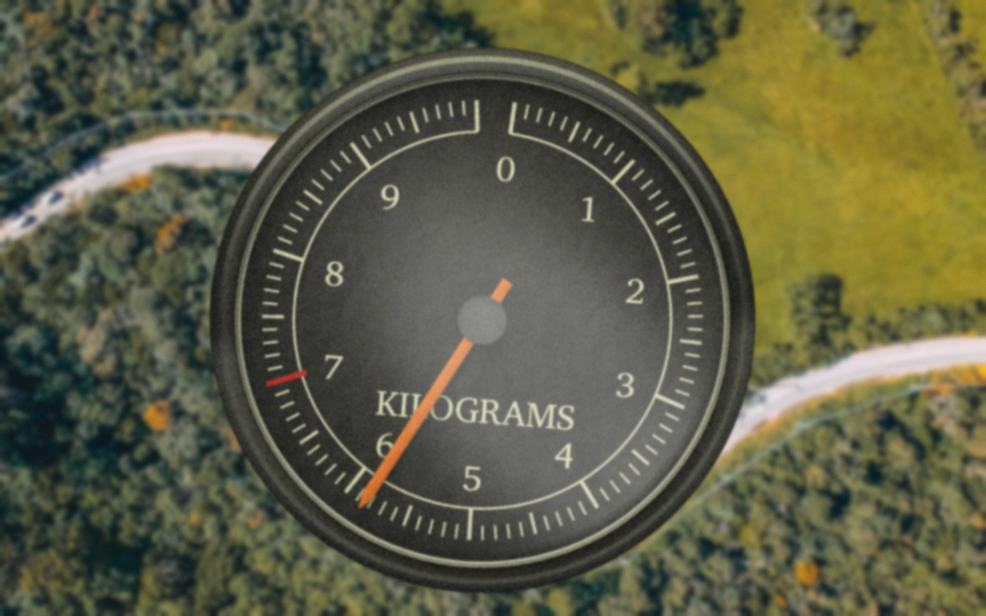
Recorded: 5.85 kg
